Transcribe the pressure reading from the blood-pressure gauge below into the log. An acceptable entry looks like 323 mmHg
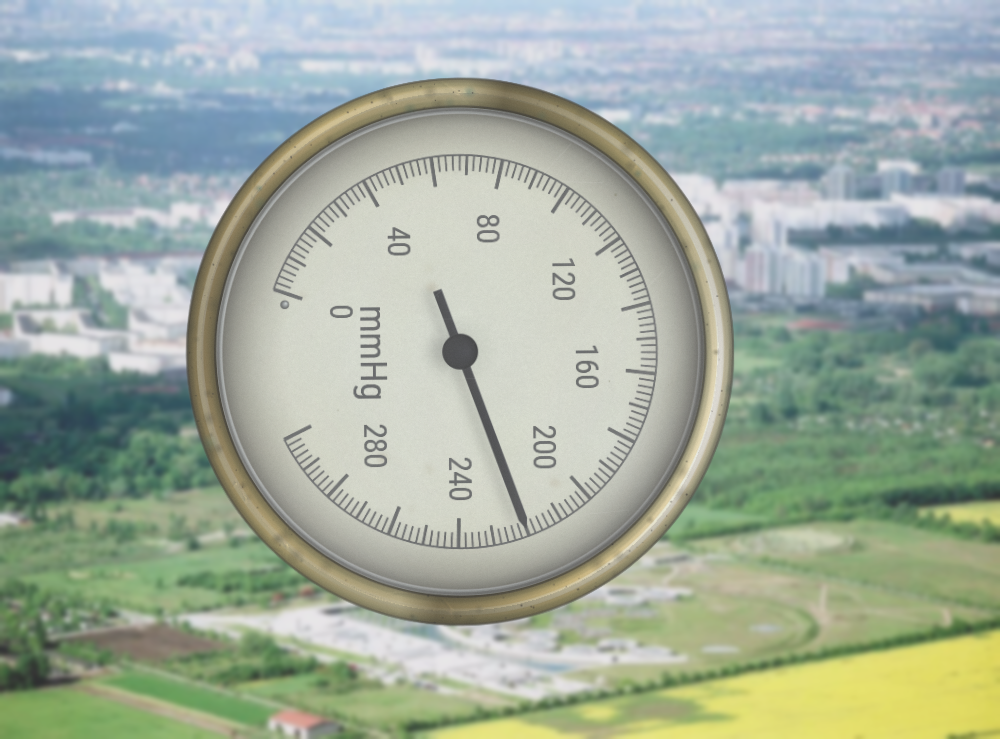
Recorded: 220 mmHg
